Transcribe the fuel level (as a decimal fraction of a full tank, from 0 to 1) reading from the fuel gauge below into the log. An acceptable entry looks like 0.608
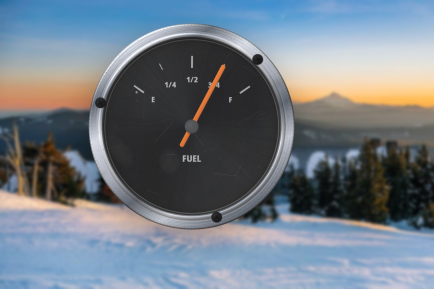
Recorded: 0.75
